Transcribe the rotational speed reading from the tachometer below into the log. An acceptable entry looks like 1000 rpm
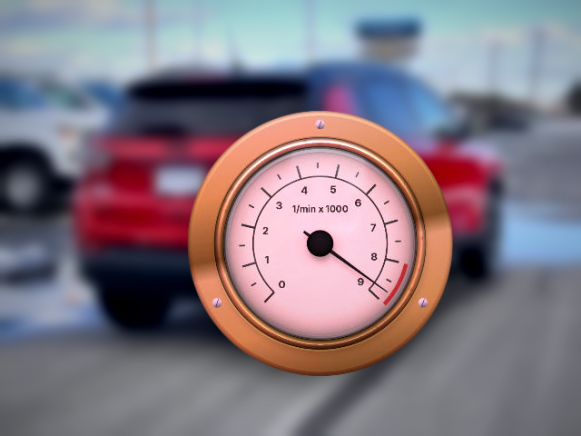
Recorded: 8750 rpm
